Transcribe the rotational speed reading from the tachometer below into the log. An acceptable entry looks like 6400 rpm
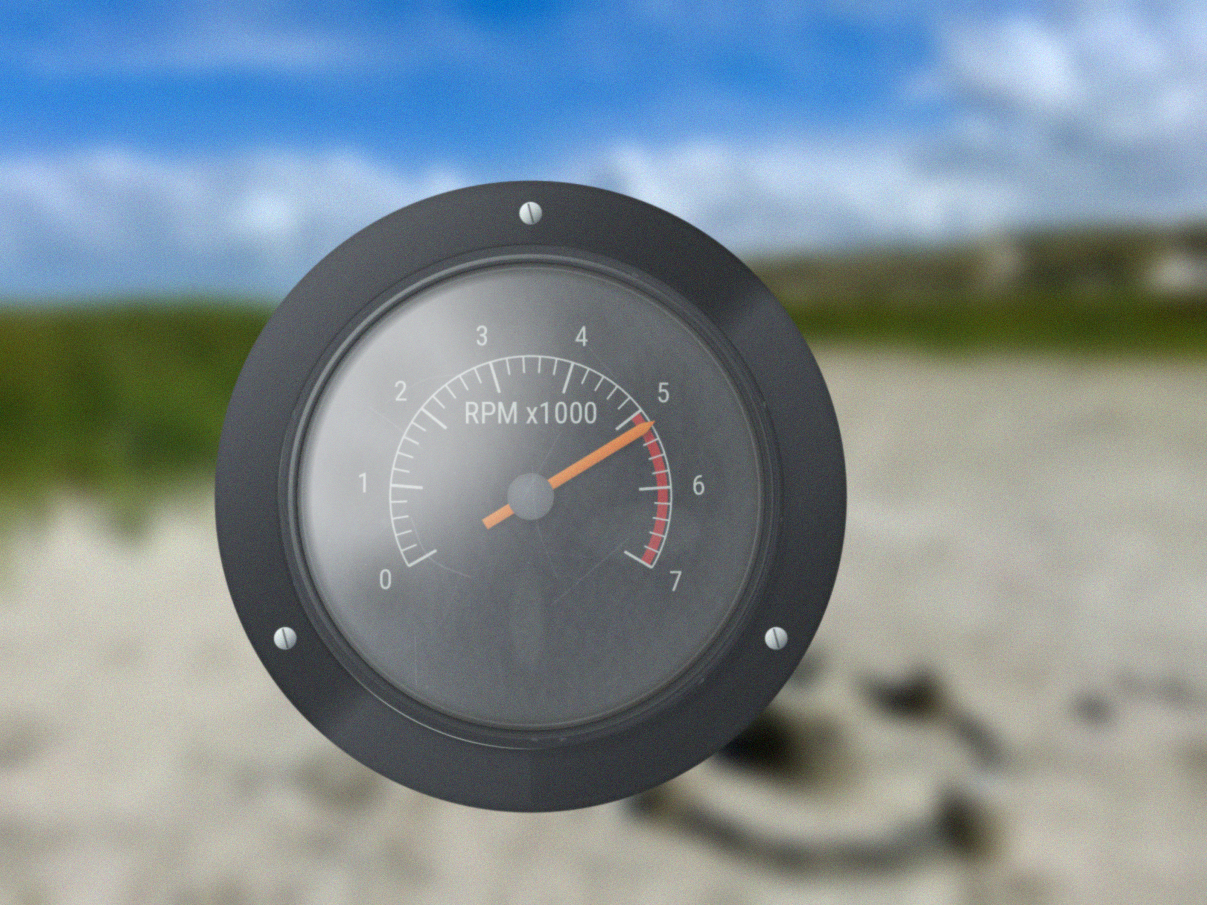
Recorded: 5200 rpm
